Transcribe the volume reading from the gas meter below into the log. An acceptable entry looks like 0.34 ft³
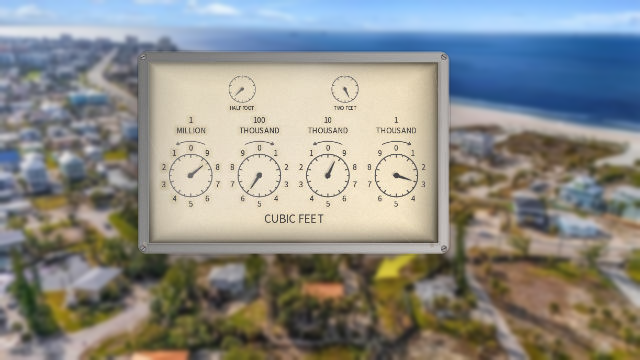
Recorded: 859300 ft³
